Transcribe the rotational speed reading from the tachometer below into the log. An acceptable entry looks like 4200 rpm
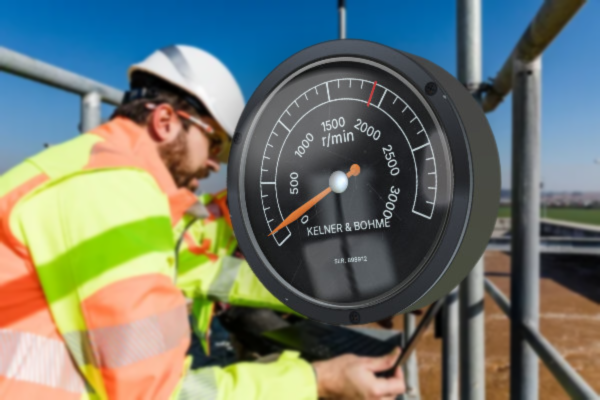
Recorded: 100 rpm
